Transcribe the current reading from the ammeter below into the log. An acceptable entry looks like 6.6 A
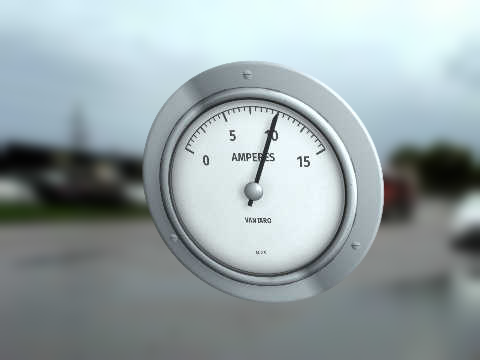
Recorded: 10 A
